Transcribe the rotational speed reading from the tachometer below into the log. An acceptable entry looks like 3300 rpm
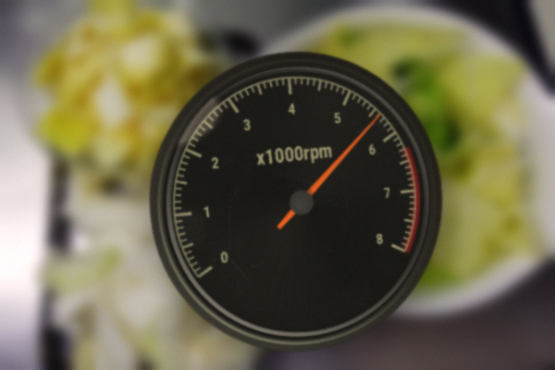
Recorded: 5600 rpm
